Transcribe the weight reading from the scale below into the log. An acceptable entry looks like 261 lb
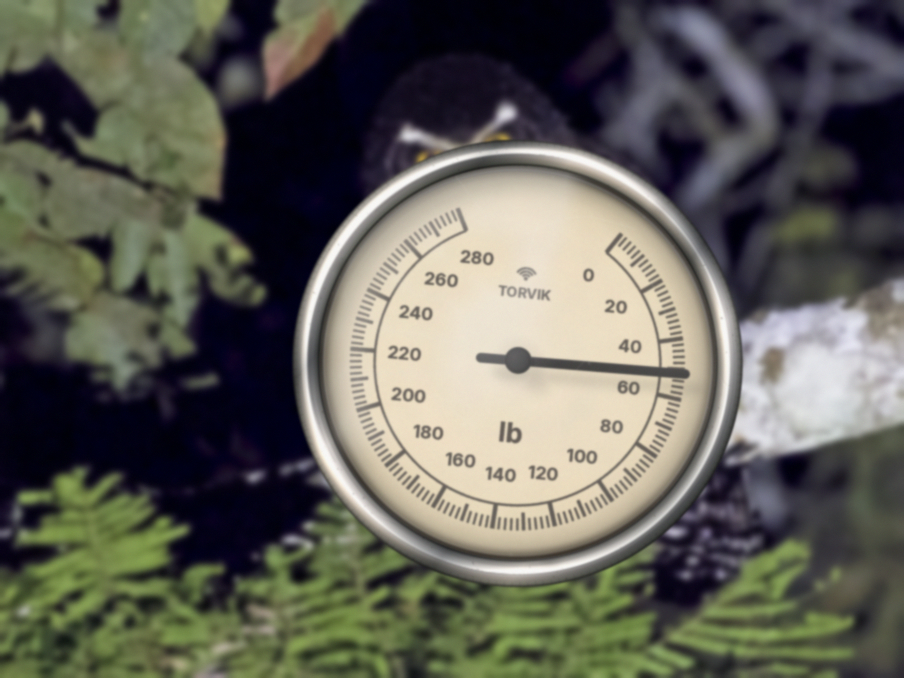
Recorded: 52 lb
